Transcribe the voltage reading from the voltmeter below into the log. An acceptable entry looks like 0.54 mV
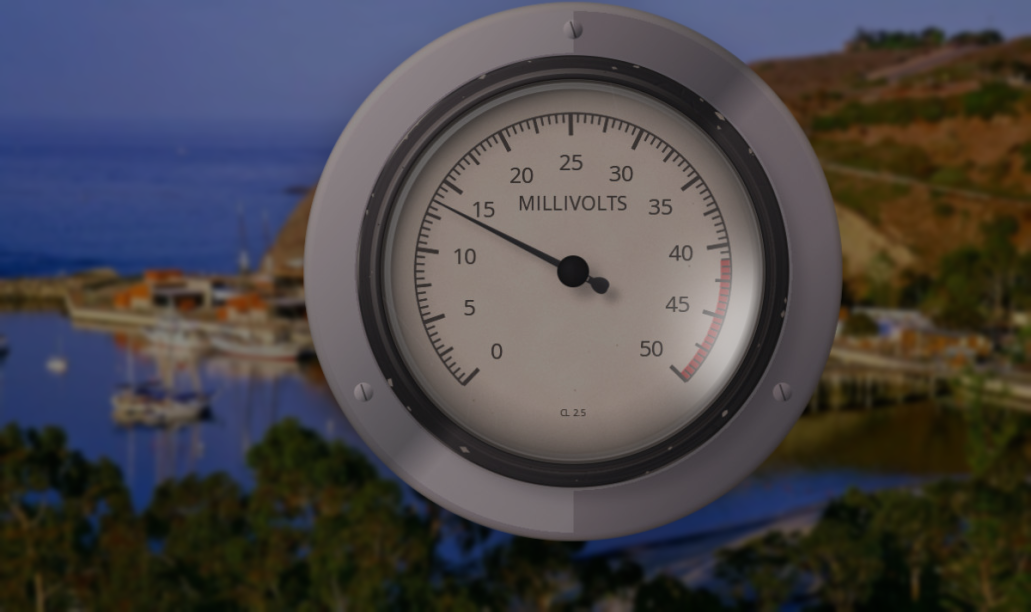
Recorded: 13.5 mV
